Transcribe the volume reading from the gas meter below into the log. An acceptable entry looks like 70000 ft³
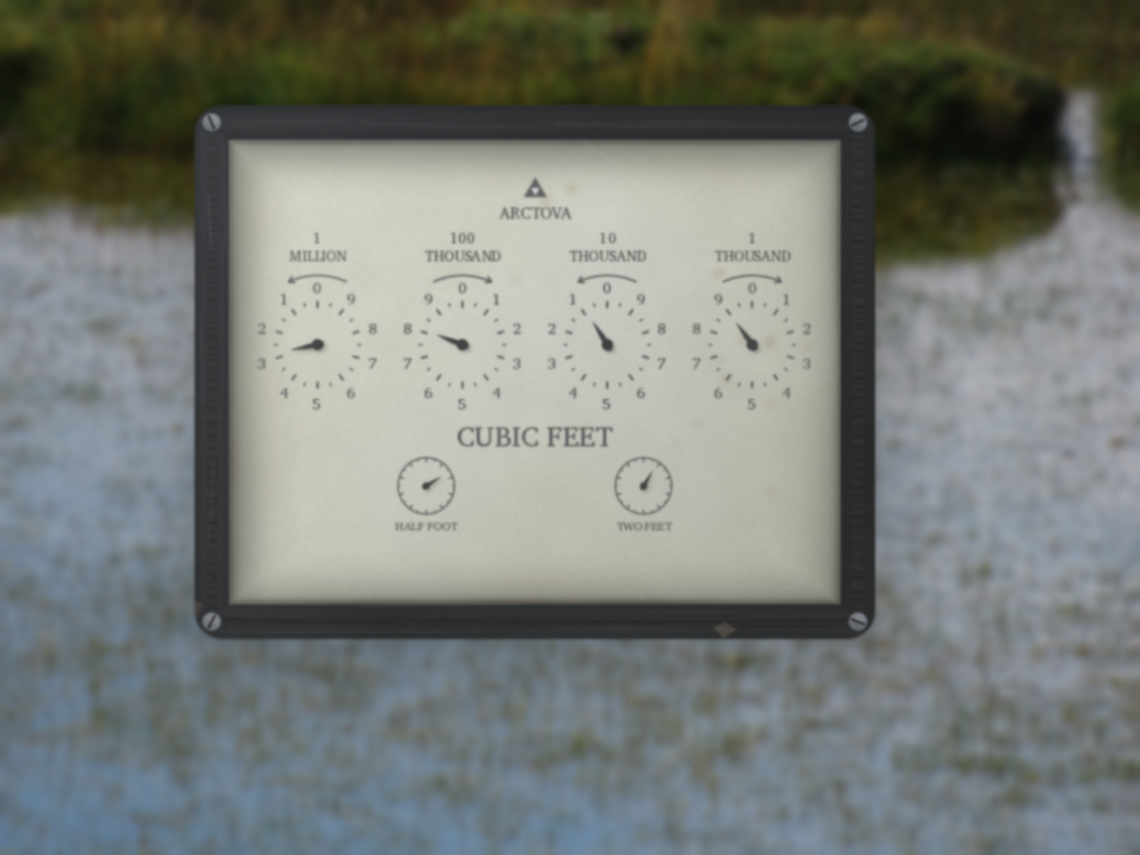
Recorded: 280900 ft³
